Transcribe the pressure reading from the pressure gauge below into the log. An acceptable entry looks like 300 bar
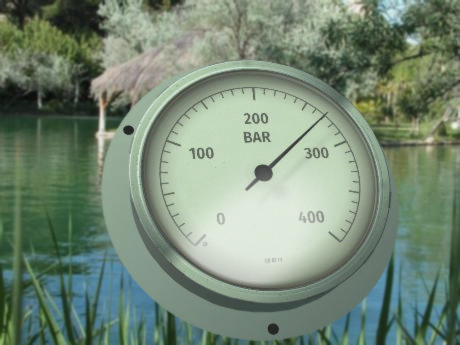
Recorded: 270 bar
